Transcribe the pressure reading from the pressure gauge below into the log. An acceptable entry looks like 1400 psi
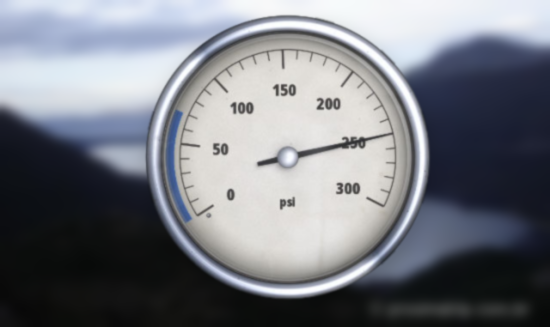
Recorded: 250 psi
